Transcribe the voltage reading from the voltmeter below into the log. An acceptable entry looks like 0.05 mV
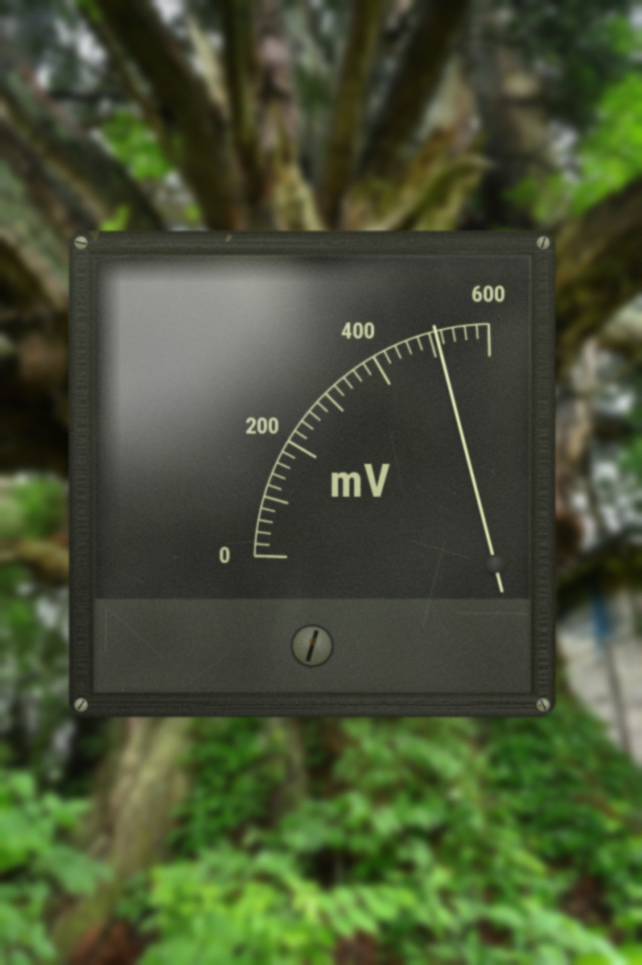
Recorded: 510 mV
